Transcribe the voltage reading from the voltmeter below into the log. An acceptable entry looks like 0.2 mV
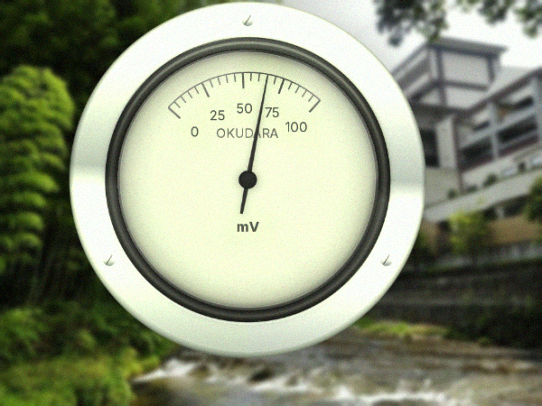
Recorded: 65 mV
